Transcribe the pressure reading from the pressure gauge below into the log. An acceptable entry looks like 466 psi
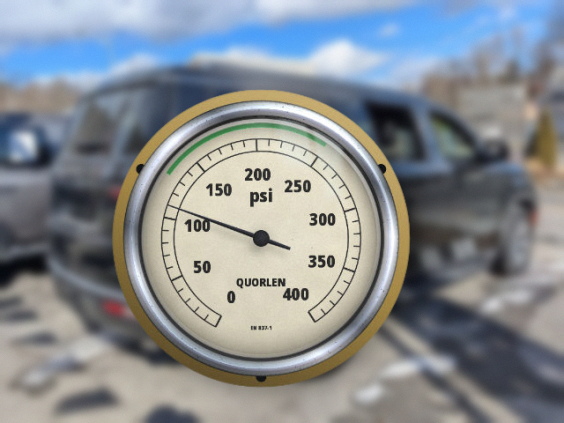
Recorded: 110 psi
